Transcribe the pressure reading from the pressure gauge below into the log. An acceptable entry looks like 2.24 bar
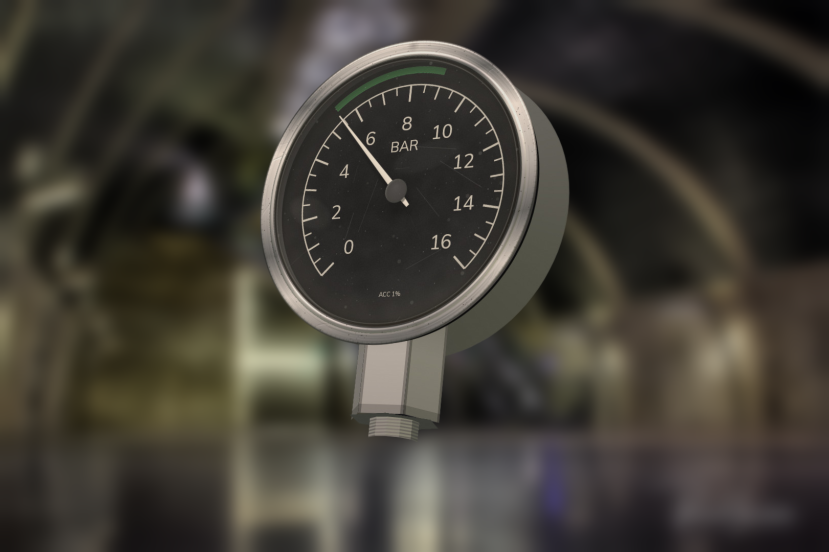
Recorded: 5.5 bar
